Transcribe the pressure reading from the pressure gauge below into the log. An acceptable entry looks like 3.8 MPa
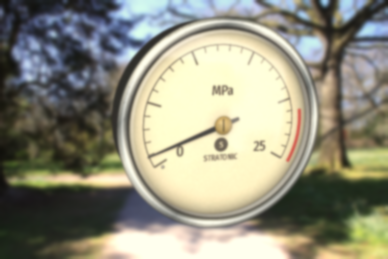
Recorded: 1 MPa
